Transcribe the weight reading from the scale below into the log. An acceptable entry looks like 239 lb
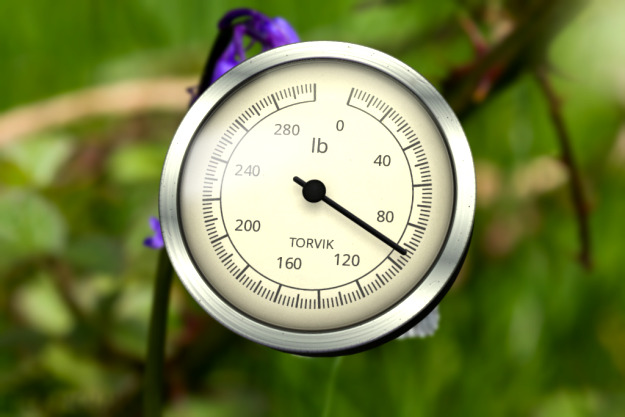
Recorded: 94 lb
